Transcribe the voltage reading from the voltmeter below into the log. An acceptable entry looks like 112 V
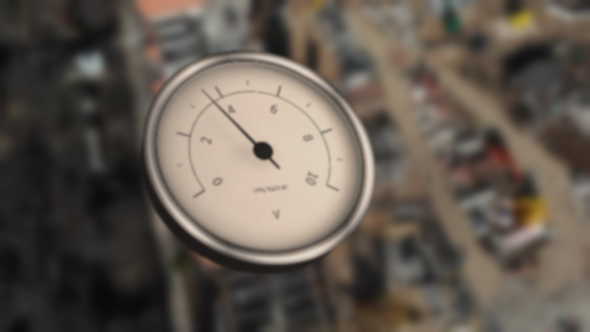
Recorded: 3.5 V
